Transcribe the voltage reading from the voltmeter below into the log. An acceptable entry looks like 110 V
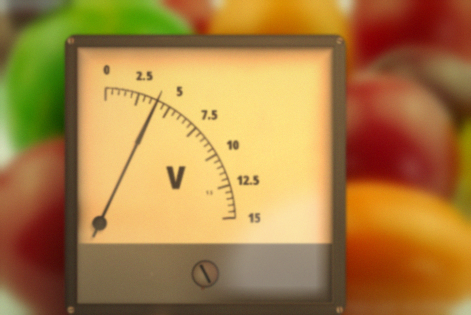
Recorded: 4 V
